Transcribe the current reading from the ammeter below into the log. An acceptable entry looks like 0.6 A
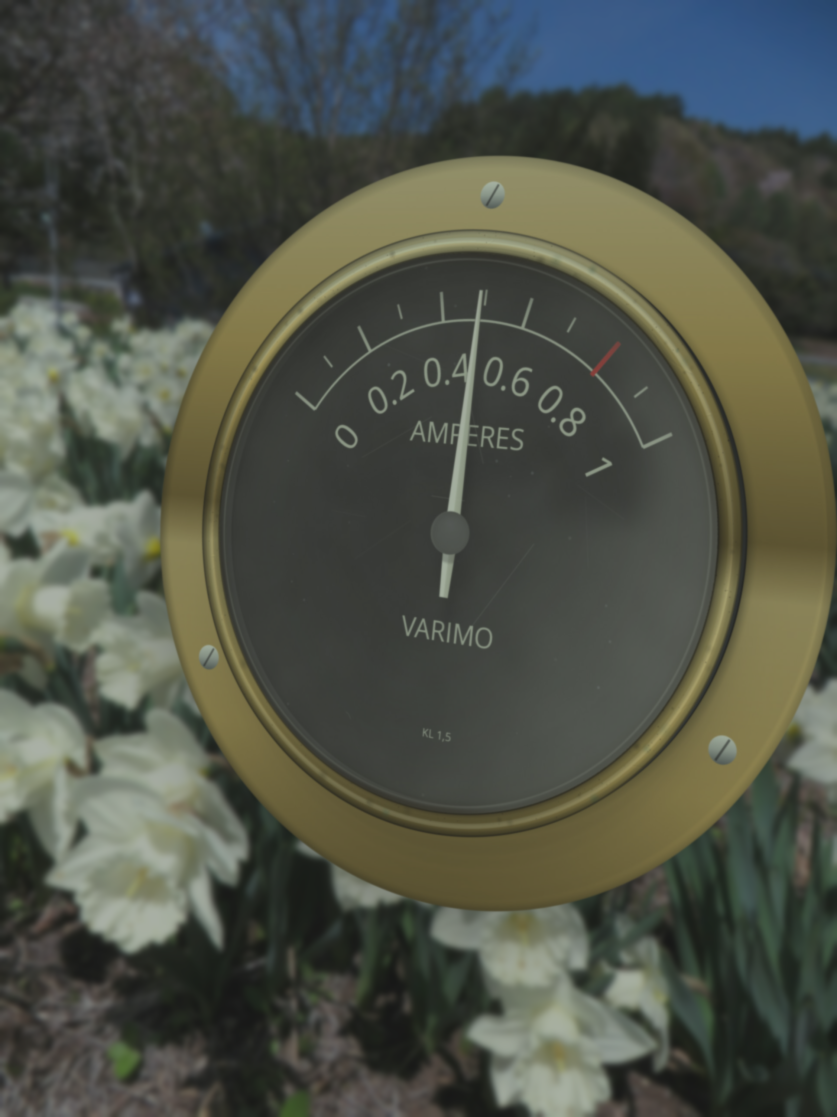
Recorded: 0.5 A
